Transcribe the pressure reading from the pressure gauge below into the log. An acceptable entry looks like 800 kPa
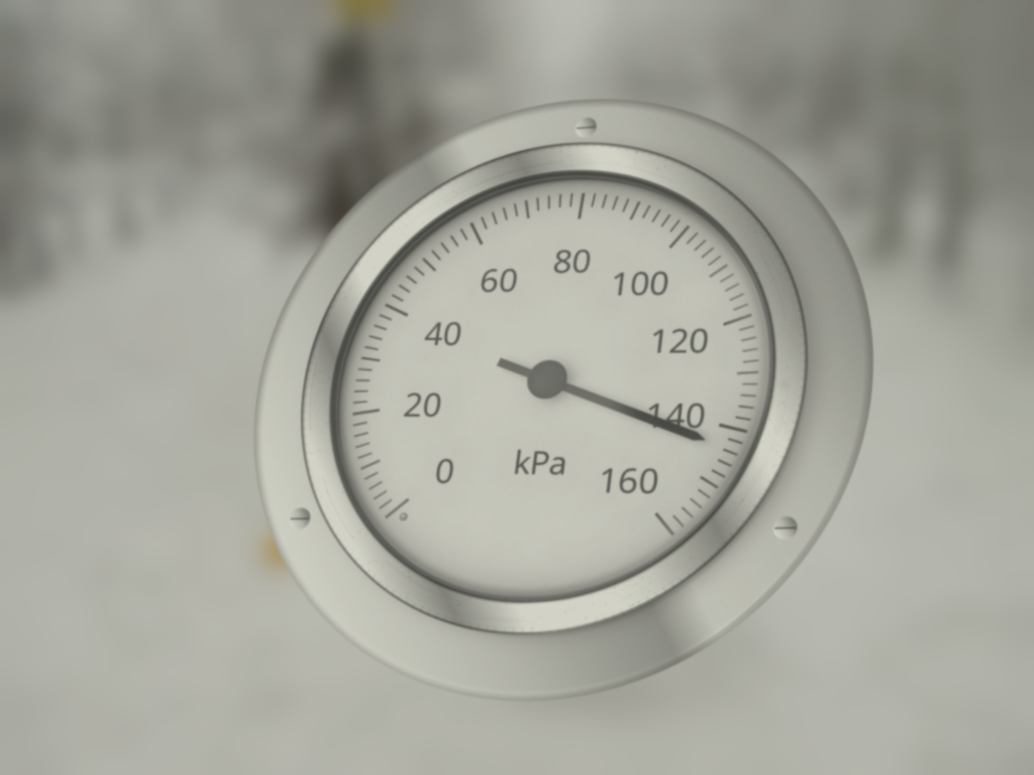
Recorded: 144 kPa
